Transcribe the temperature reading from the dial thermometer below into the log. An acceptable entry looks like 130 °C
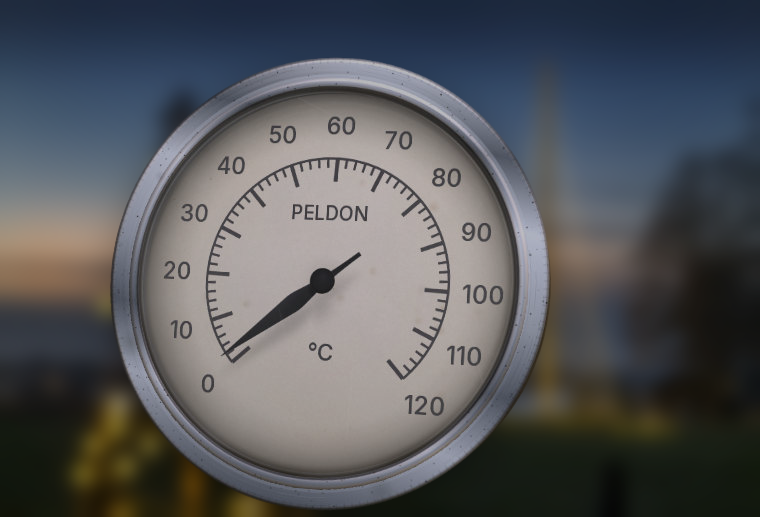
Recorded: 2 °C
